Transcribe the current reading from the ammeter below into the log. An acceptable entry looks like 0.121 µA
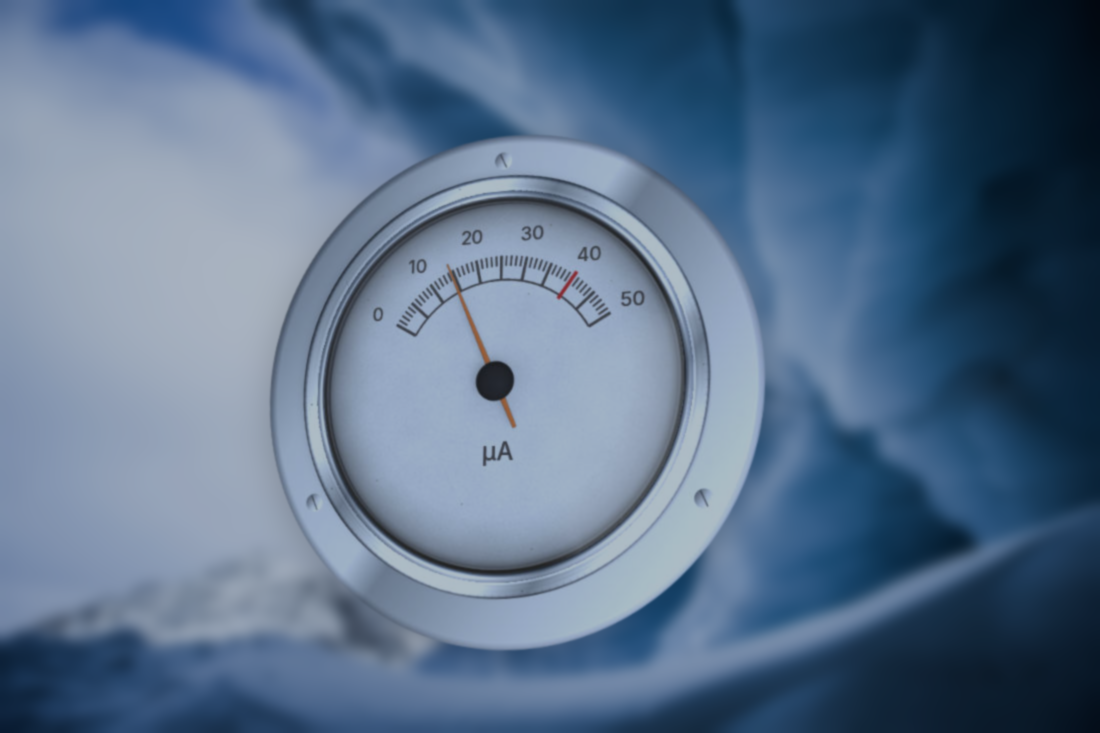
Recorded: 15 µA
